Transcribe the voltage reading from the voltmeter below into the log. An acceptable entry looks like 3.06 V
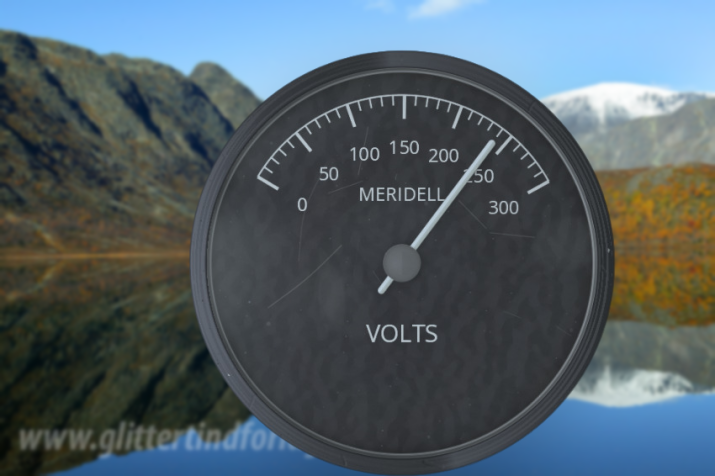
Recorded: 240 V
